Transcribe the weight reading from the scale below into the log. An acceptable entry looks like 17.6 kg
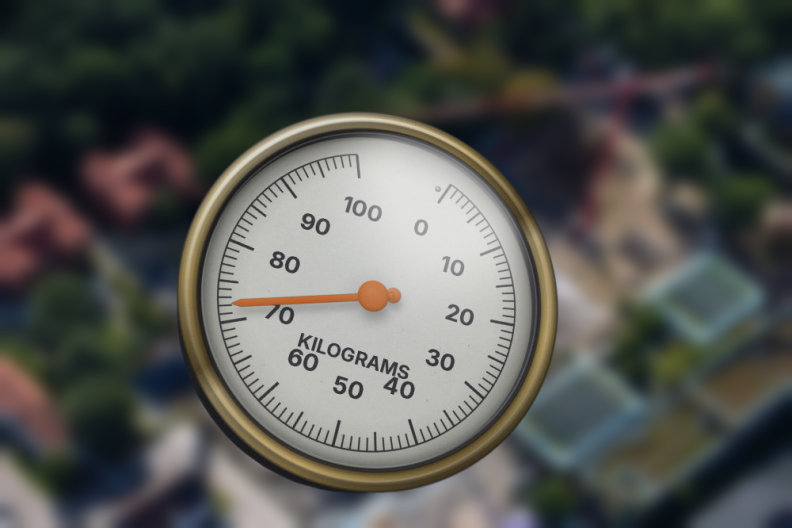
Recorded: 72 kg
